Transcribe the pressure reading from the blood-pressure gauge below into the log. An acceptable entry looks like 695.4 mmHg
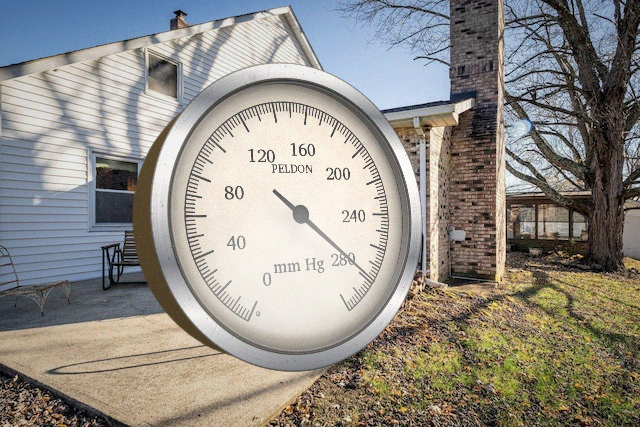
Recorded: 280 mmHg
